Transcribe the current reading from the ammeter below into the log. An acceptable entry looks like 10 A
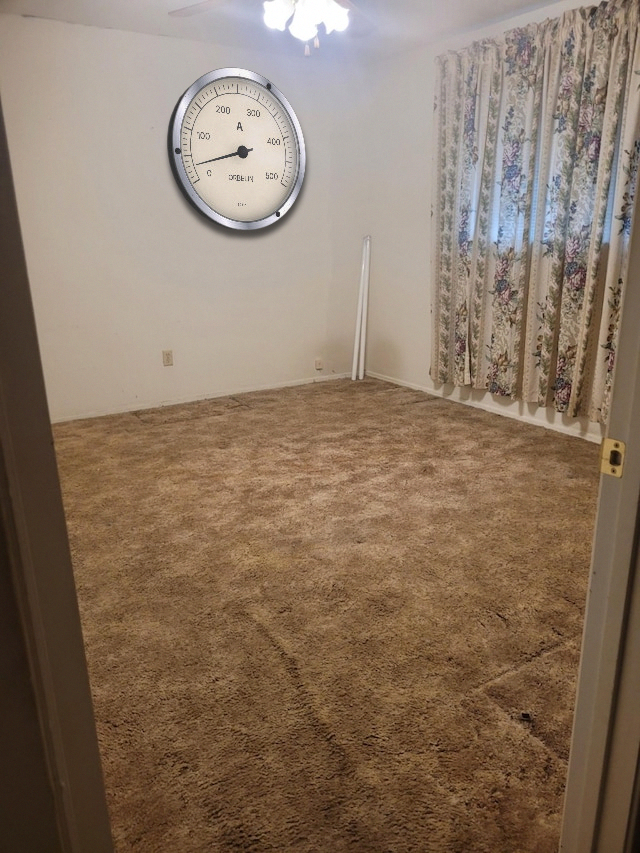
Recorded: 30 A
